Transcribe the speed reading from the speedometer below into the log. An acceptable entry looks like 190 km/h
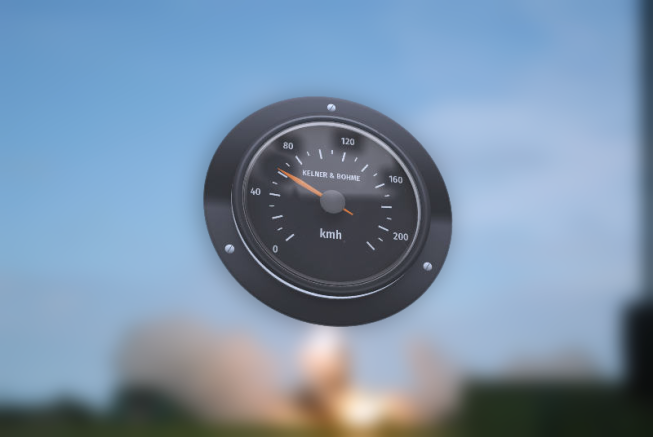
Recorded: 60 km/h
